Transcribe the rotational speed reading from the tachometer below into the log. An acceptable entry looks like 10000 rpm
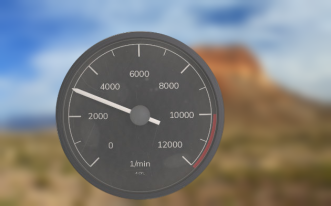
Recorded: 3000 rpm
